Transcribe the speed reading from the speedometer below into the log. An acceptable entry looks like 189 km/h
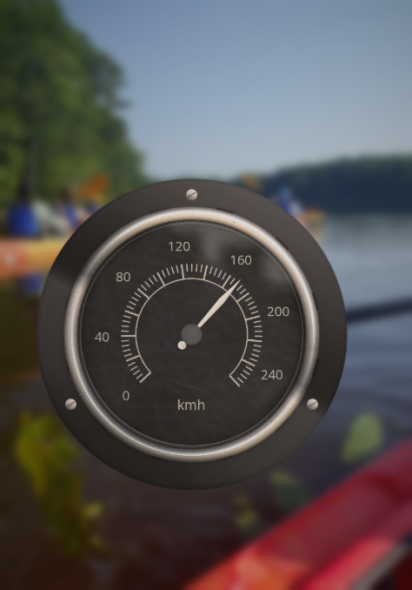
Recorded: 168 km/h
